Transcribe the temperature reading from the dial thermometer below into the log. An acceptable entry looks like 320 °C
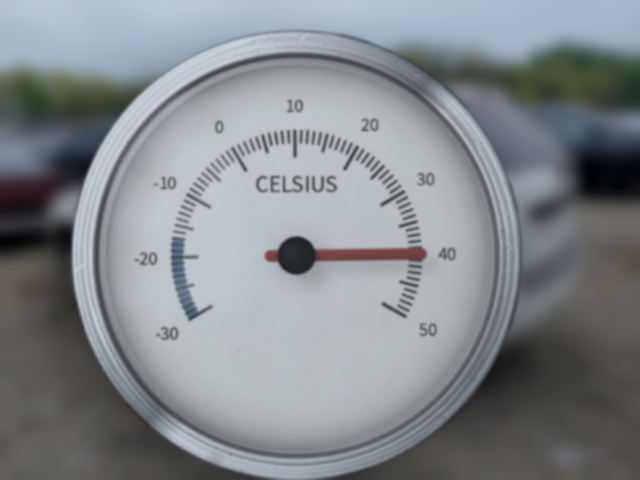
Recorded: 40 °C
